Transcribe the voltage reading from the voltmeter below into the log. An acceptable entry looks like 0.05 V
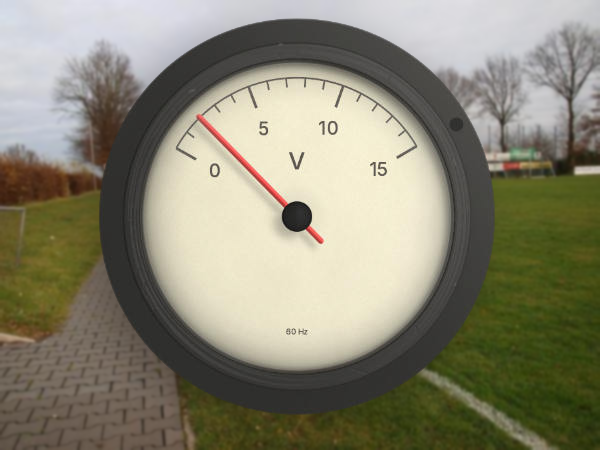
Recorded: 2 V
